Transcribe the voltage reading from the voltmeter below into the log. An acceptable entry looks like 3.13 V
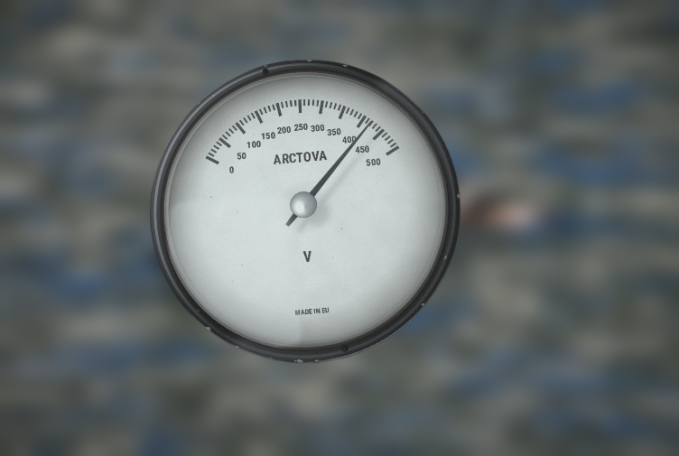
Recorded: 420 V
